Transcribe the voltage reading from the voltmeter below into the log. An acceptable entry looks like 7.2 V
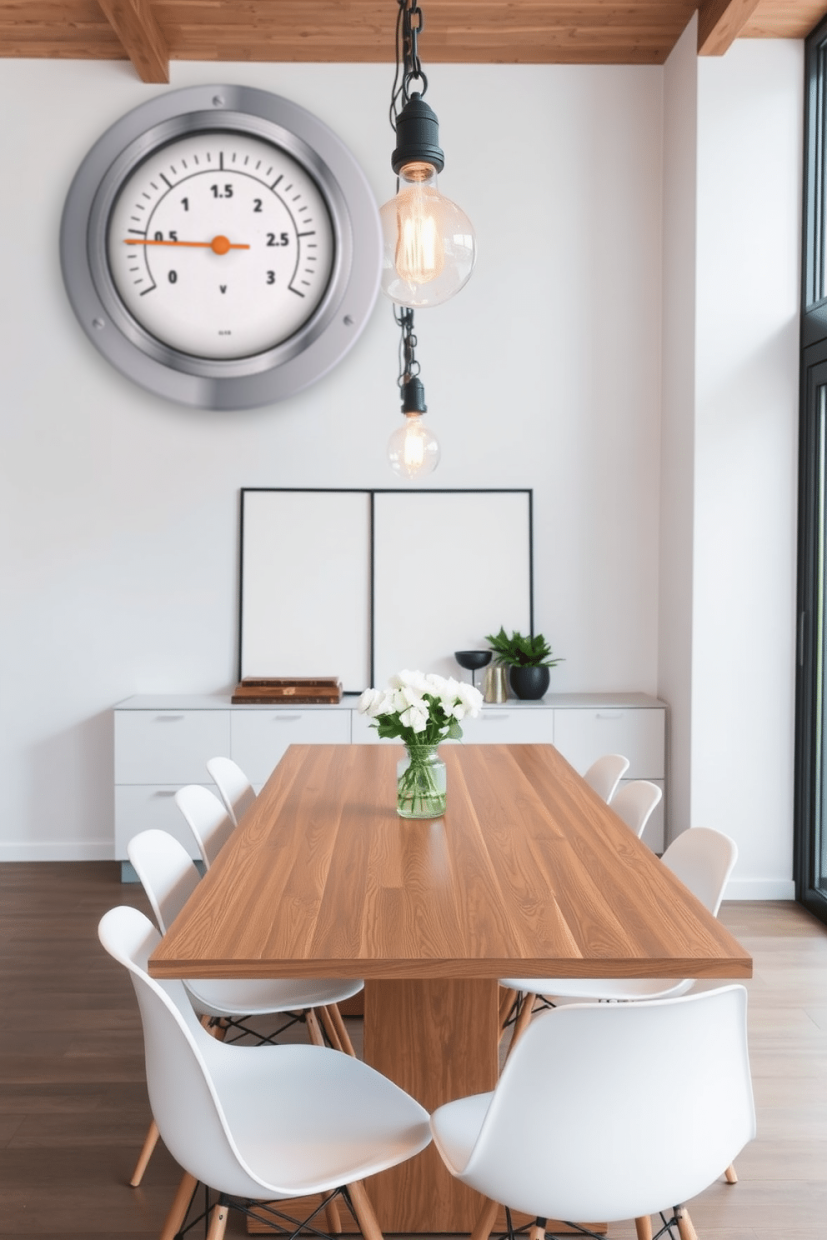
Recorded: 0.4 V
